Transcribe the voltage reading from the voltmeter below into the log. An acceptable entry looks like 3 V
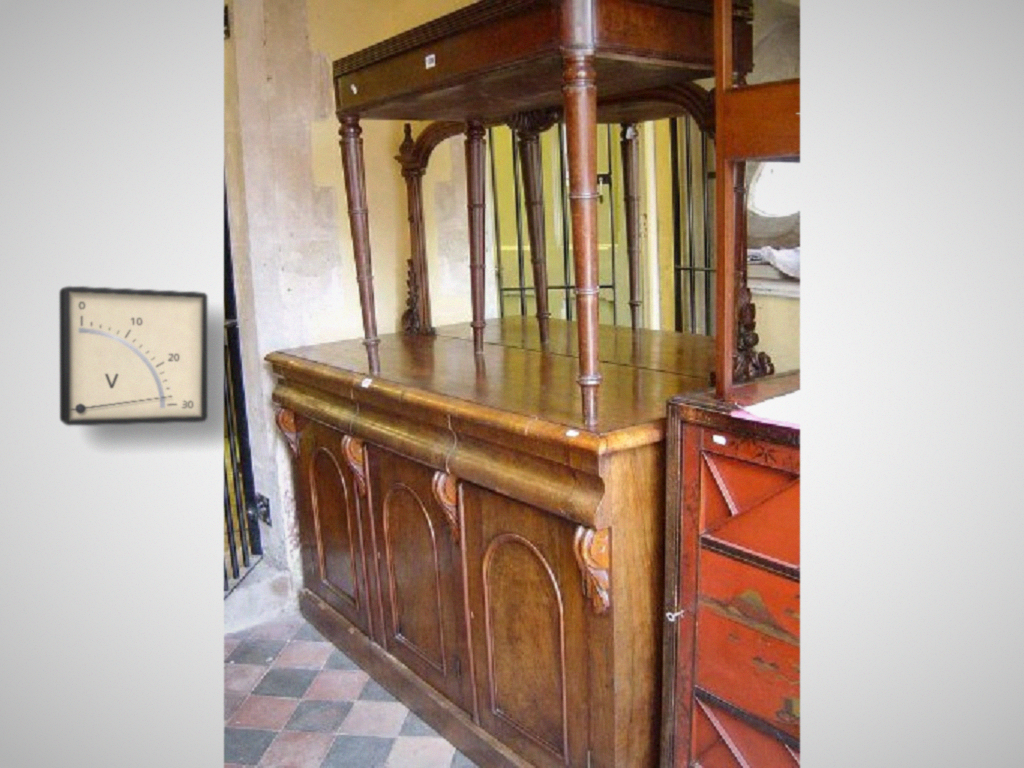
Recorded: 28 V
